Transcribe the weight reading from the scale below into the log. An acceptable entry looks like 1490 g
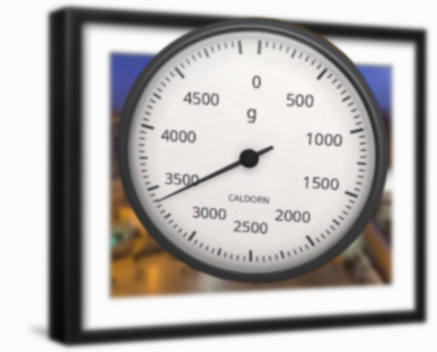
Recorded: 3400 g
